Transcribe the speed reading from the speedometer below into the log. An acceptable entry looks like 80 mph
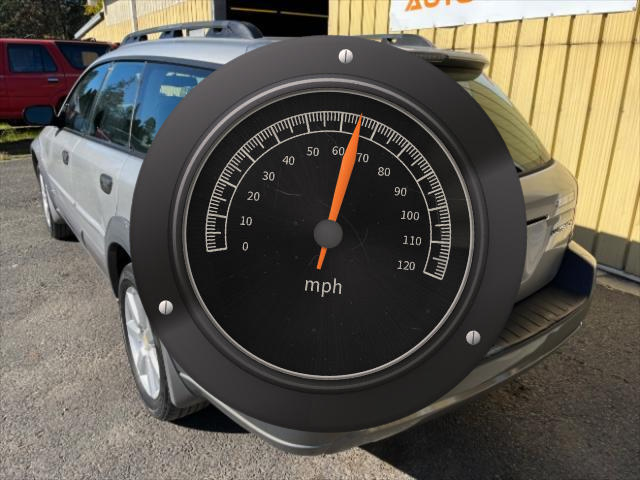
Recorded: 65 mph
